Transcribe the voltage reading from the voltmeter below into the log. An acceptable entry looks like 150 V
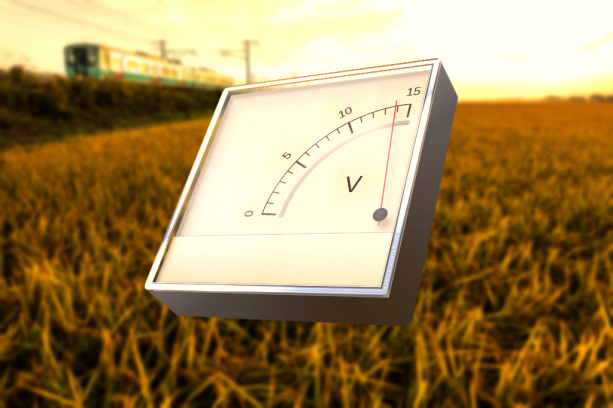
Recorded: 14 V
